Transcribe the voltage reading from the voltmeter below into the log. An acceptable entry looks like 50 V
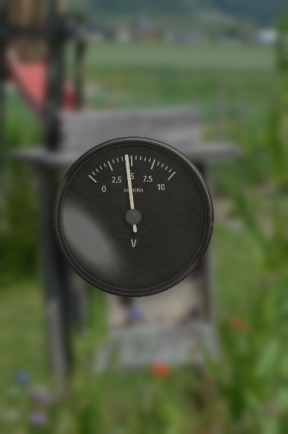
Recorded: 4.5 V
